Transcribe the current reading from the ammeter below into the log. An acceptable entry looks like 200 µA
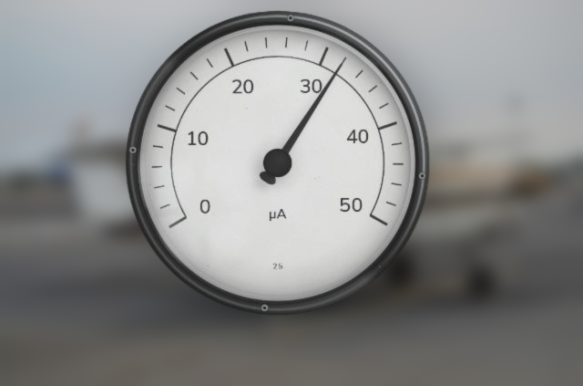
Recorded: 32 µA
